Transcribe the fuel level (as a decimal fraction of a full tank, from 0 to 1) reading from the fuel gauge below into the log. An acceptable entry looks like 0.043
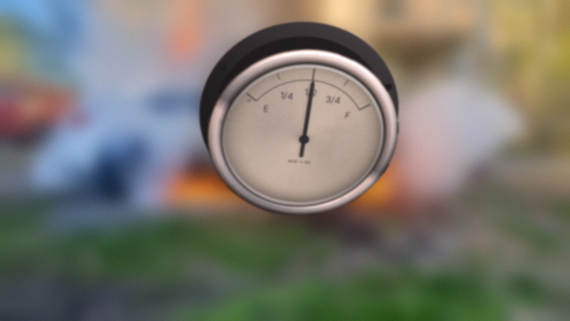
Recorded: 0.5
